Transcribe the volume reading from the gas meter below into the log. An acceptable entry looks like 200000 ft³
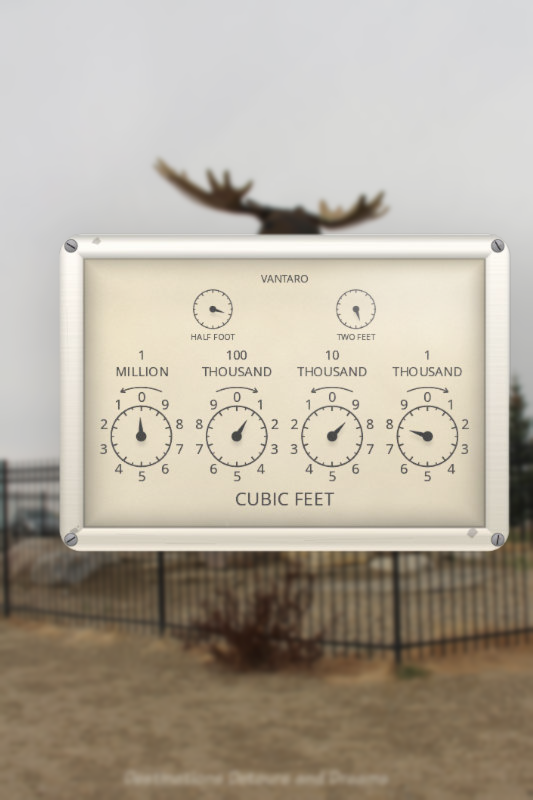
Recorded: 8800 ft³
